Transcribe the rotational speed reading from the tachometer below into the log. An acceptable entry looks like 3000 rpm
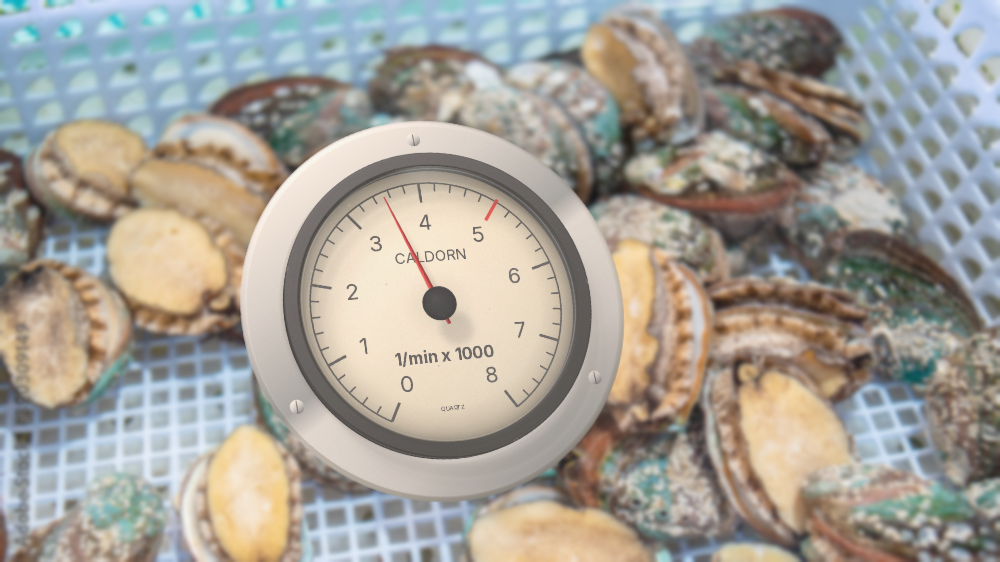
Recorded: 3500 rpm
